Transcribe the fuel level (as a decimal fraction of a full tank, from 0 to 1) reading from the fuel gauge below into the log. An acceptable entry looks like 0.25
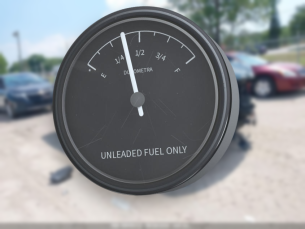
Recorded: 0.375
